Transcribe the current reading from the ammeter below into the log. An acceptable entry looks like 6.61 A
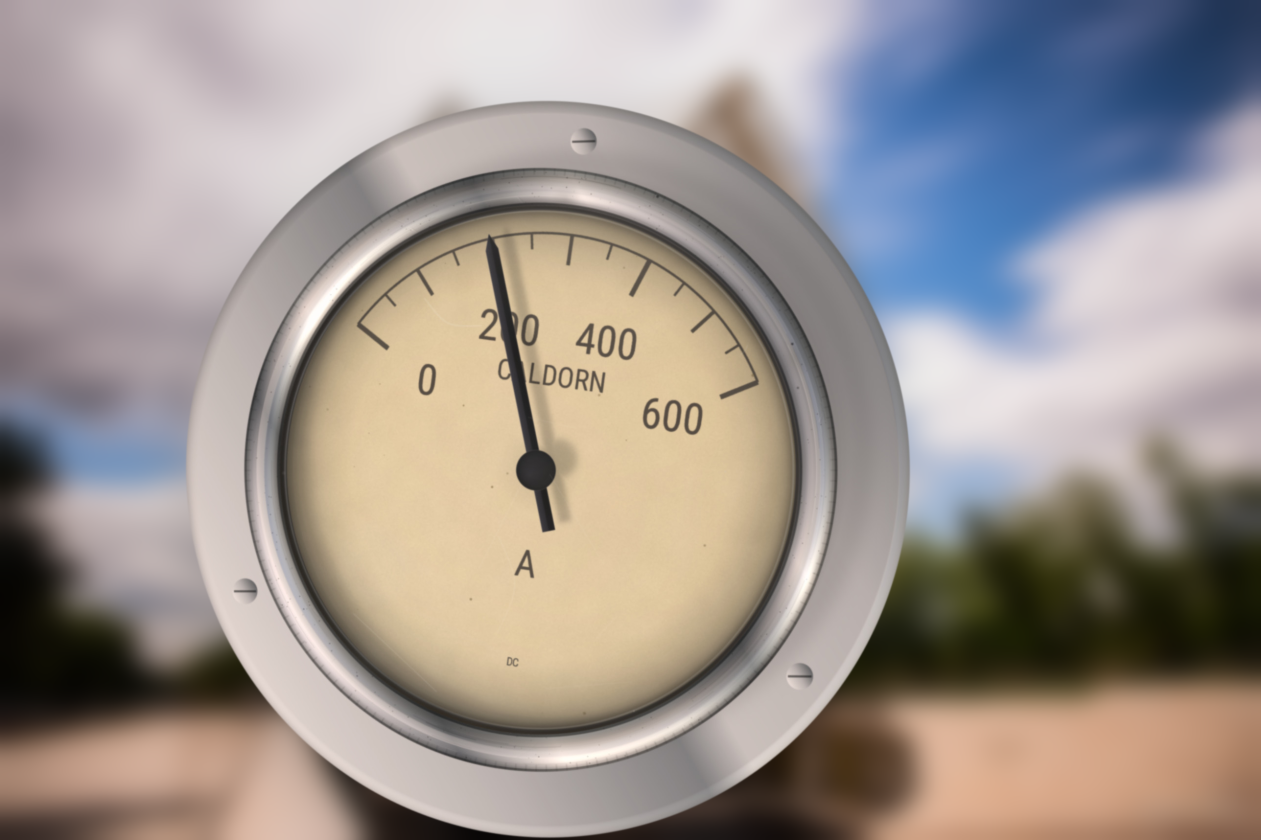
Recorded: 200 A
